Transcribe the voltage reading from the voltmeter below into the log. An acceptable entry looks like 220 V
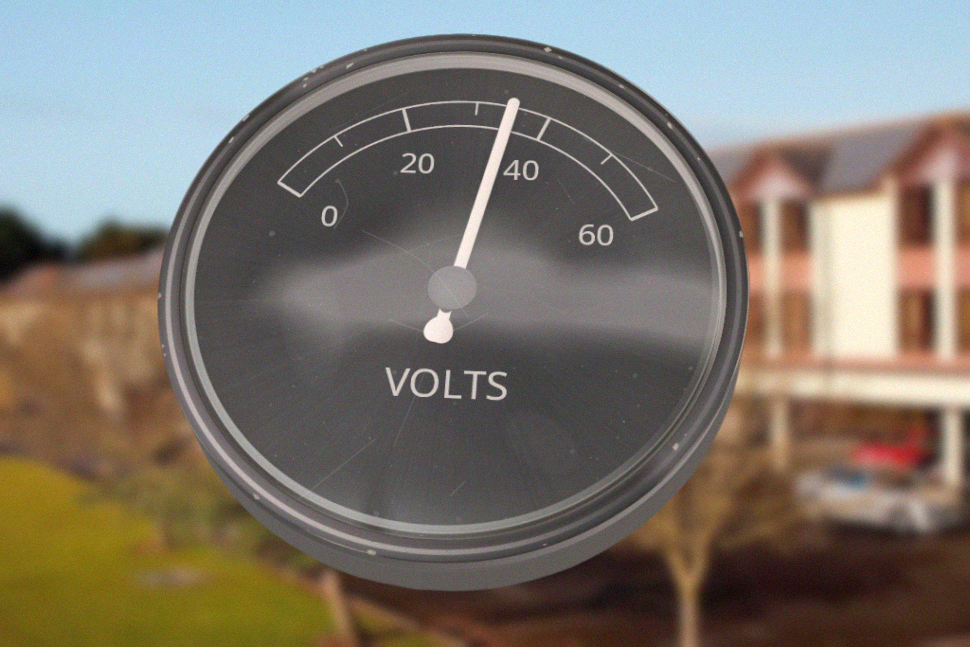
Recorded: 35 V
